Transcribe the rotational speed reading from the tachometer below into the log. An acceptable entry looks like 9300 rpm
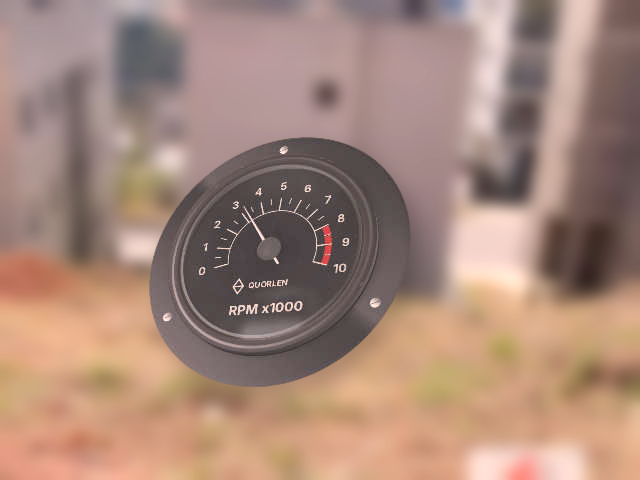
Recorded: 3250 rpm
